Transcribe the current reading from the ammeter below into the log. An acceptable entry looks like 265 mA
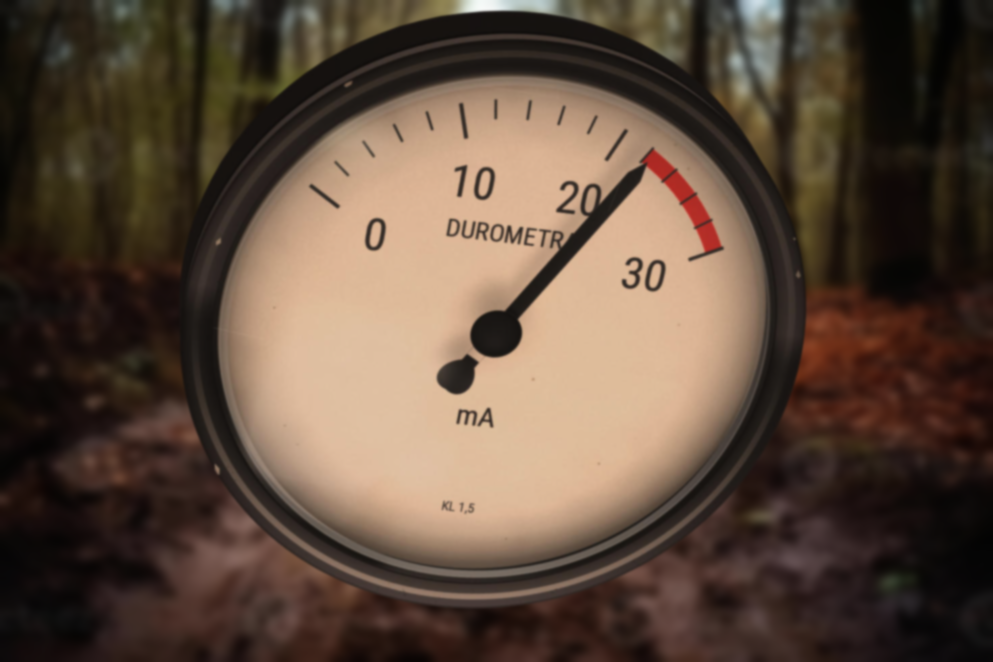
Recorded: 22 mA
